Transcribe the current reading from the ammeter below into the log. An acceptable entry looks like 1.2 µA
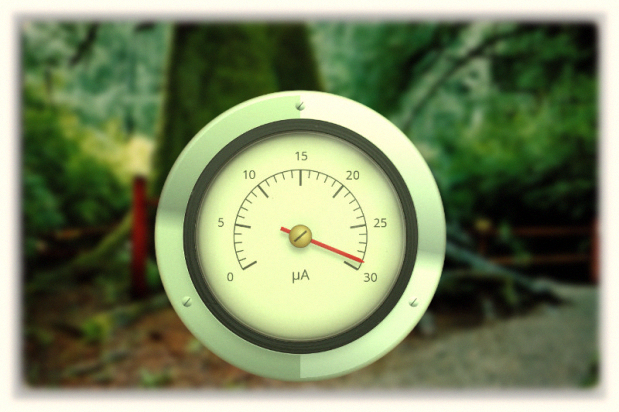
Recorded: 29 µA
